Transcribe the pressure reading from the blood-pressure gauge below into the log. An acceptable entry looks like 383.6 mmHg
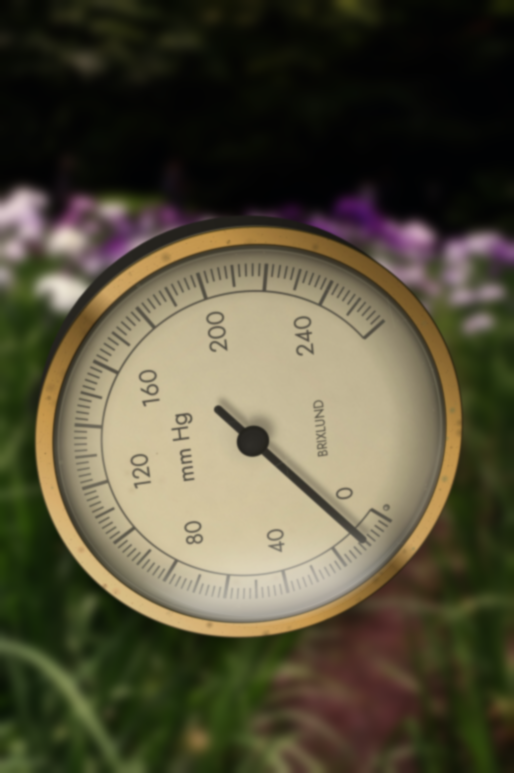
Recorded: 10 mmHg
